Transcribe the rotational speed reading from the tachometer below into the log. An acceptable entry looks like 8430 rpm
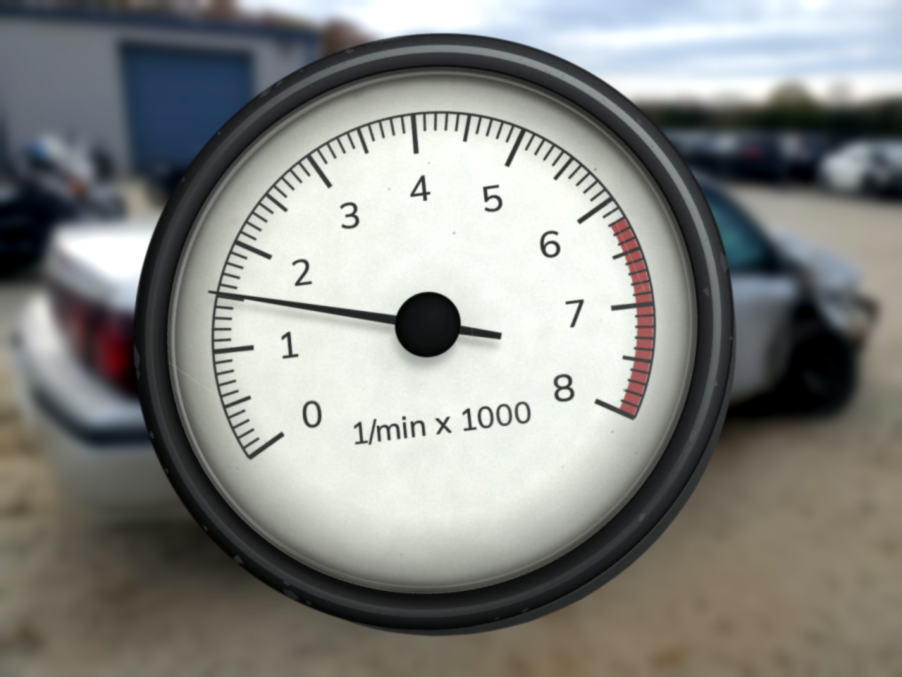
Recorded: 1500 rpm
